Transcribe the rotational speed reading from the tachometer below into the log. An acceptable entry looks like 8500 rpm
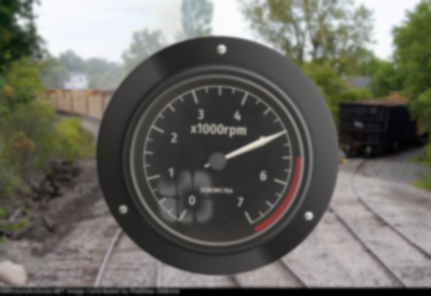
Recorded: 5000 rpm
